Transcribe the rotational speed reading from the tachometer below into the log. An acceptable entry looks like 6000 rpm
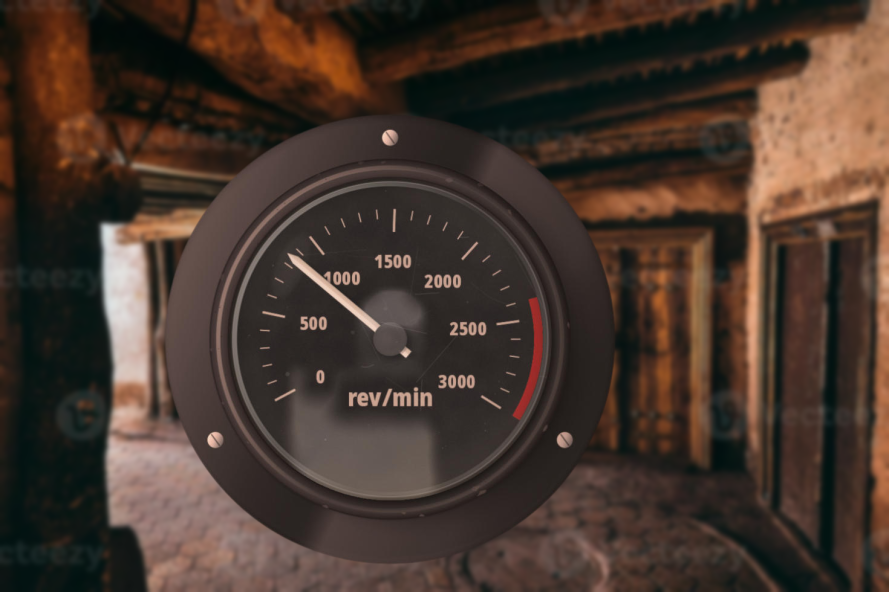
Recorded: 850 rpm
